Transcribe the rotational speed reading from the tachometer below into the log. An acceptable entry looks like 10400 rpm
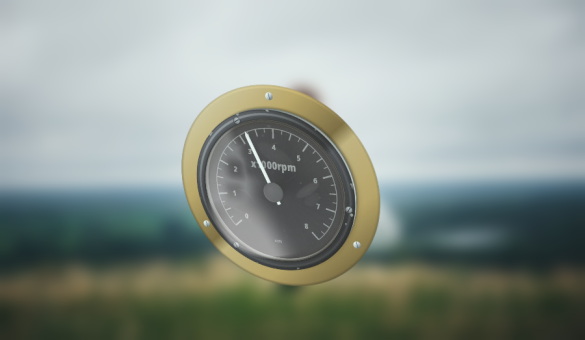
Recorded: 3250 rpm
